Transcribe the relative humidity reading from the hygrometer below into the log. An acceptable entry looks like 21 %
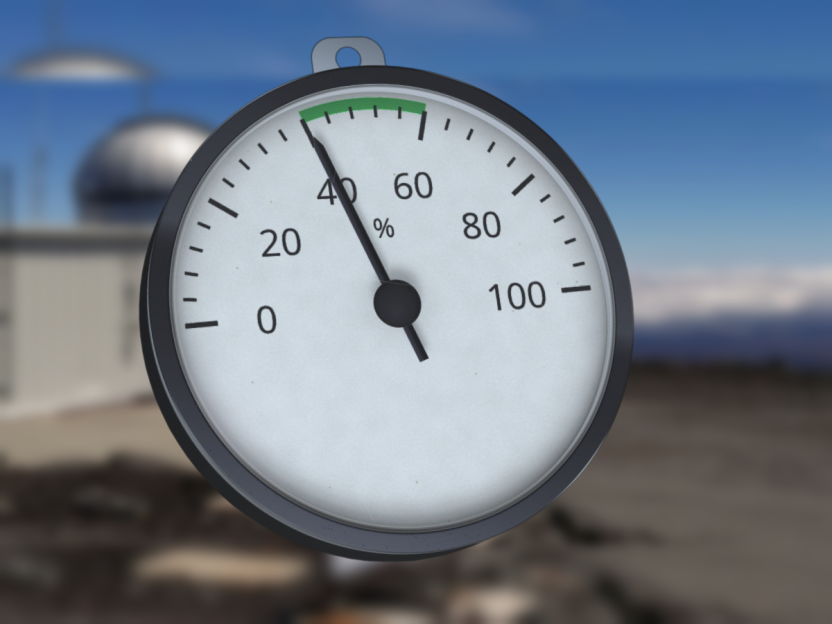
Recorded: 40 %
